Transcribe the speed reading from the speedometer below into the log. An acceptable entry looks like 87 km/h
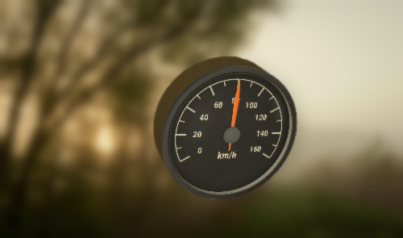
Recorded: 80 km/h
